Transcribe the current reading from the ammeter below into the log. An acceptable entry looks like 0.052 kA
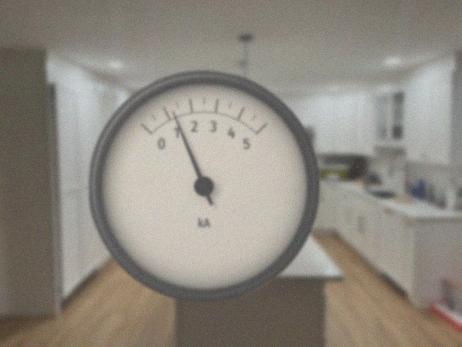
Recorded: 1.25 kA
